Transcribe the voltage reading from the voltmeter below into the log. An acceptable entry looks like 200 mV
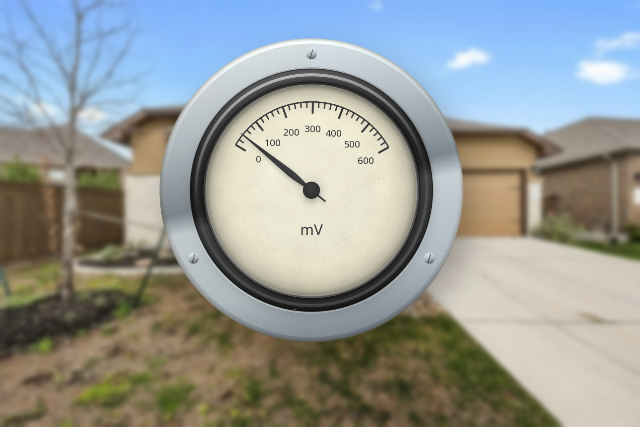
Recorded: 40 mV
